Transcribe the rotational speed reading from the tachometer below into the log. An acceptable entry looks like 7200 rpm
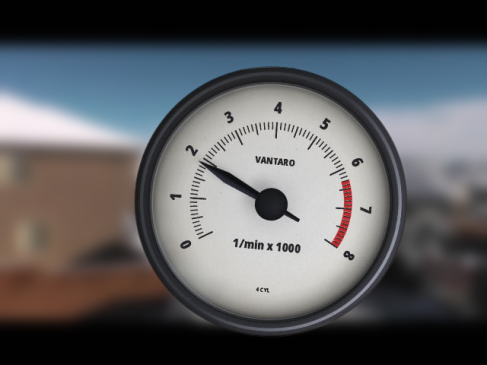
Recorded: 1900 rpm
